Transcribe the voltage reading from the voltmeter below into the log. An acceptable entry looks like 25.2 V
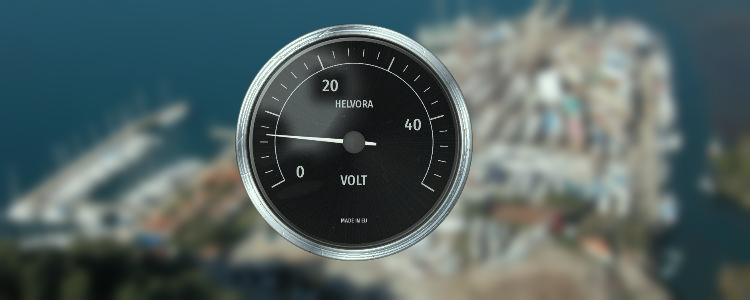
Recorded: 7 V
